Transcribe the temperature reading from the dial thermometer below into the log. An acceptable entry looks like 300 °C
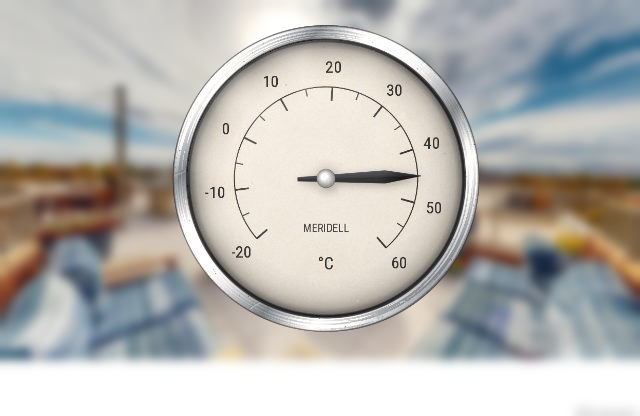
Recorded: 45 °C
